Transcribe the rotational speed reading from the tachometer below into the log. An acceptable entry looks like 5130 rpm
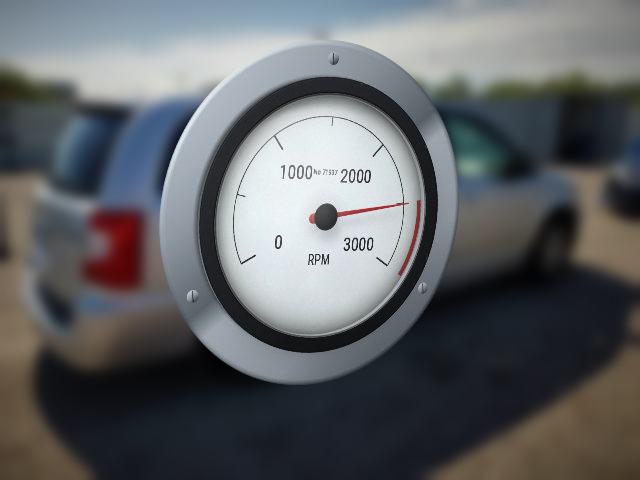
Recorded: 2500 rpm
